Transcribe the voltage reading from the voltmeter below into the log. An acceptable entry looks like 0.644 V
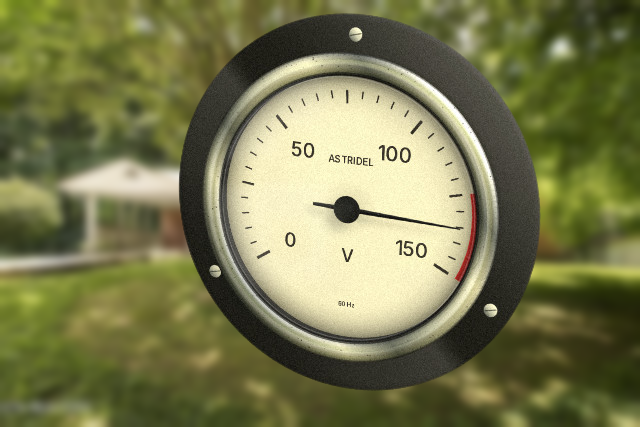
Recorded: 135 V
